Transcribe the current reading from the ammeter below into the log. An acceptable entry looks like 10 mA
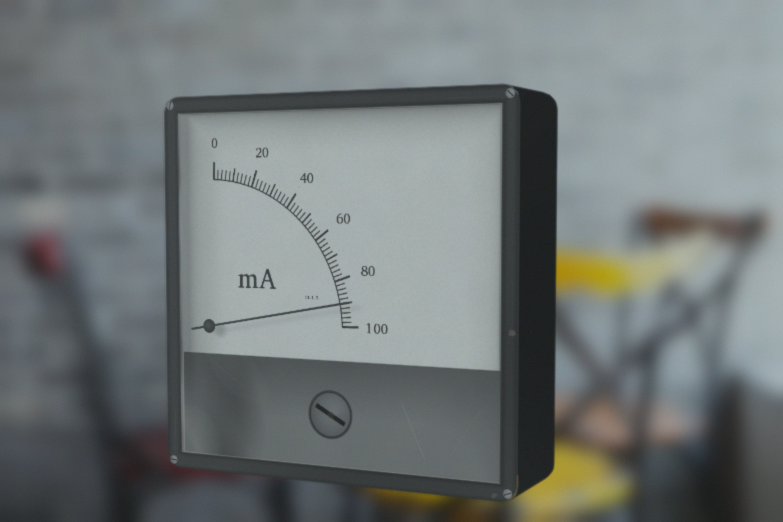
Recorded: 90 mA
